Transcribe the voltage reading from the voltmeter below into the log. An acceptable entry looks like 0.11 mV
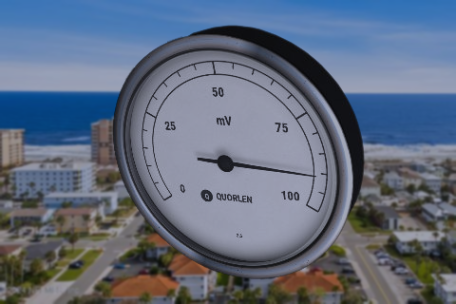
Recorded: 90 mV
